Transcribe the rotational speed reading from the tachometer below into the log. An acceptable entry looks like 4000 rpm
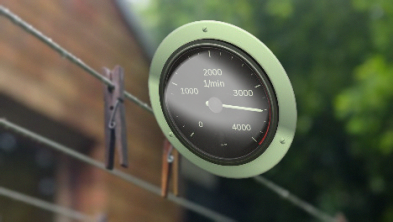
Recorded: 3400 rpm
